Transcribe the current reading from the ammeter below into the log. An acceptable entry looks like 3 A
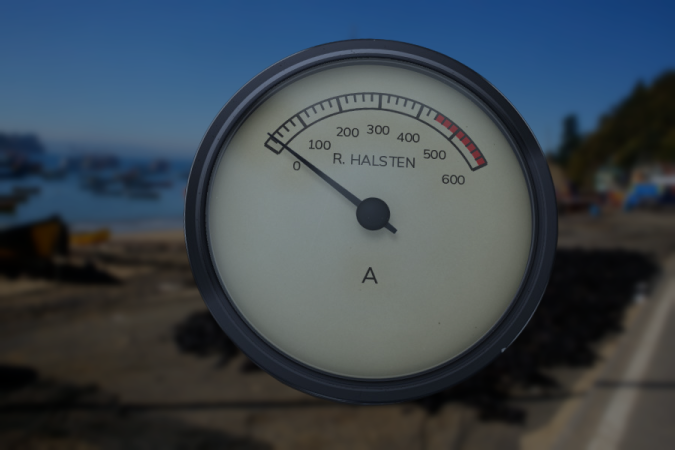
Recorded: 20 A
